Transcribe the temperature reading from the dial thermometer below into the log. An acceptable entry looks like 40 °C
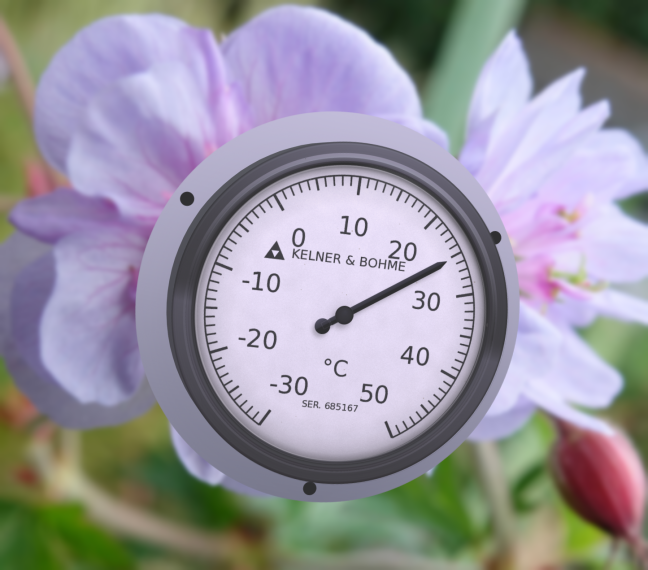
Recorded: 25 °C
